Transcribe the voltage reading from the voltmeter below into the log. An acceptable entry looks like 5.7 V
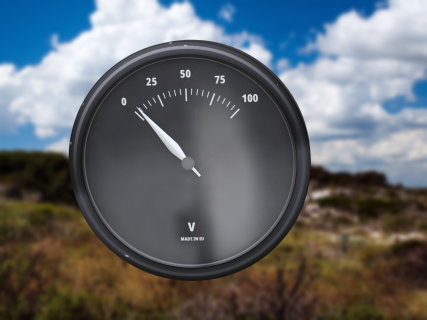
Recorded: 5 V
